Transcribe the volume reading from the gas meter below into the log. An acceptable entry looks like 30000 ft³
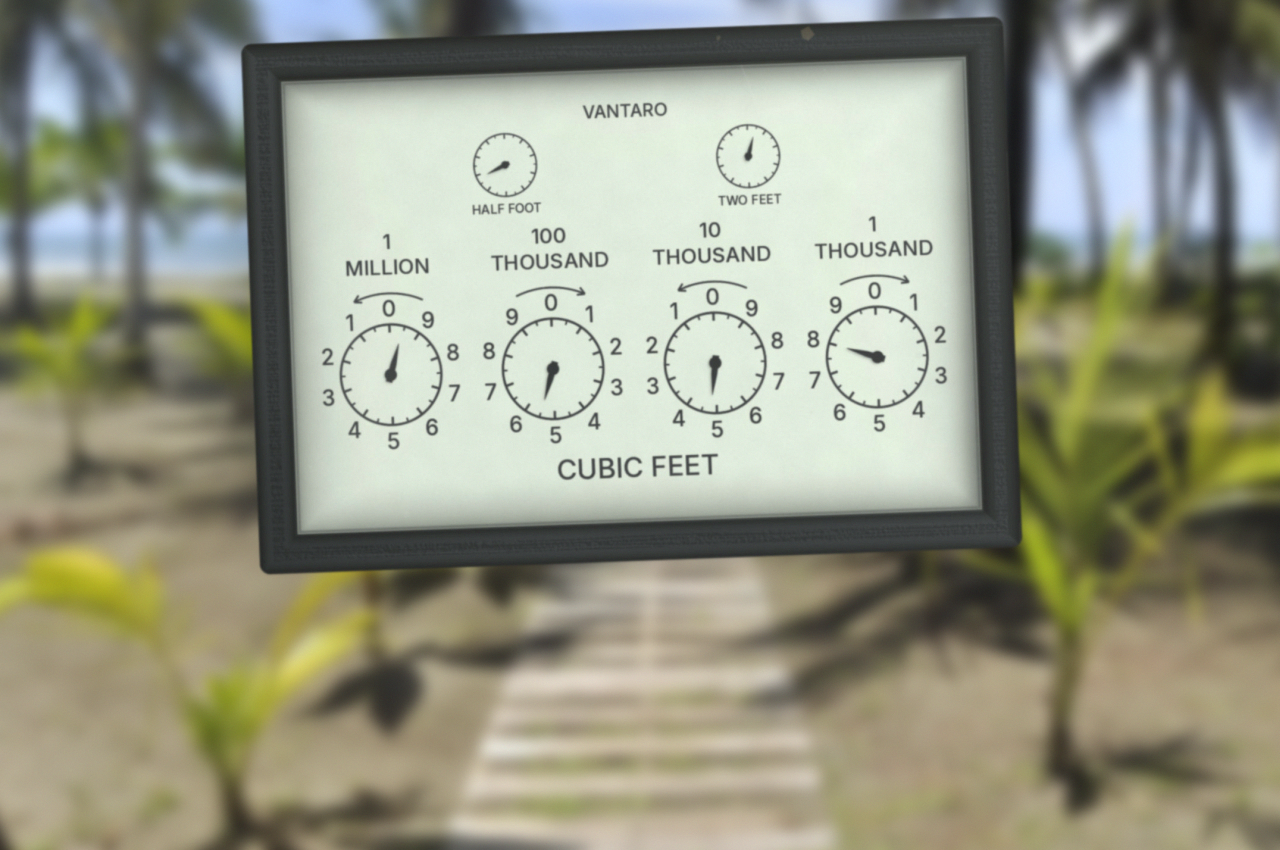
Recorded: 954800 ft³
